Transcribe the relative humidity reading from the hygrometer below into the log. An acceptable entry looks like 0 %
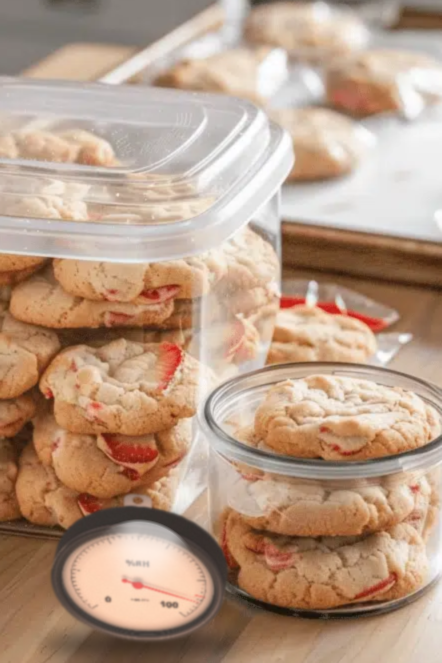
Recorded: 90 %
